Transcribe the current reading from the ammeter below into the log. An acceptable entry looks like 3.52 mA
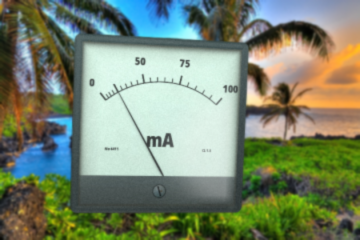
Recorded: 25 mA
